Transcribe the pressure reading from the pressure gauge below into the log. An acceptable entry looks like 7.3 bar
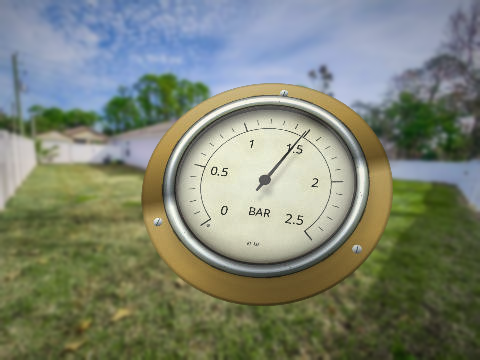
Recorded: 1.5 bar
